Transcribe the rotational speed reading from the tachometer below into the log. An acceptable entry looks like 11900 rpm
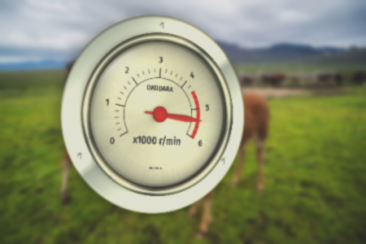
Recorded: 5400 rpm
